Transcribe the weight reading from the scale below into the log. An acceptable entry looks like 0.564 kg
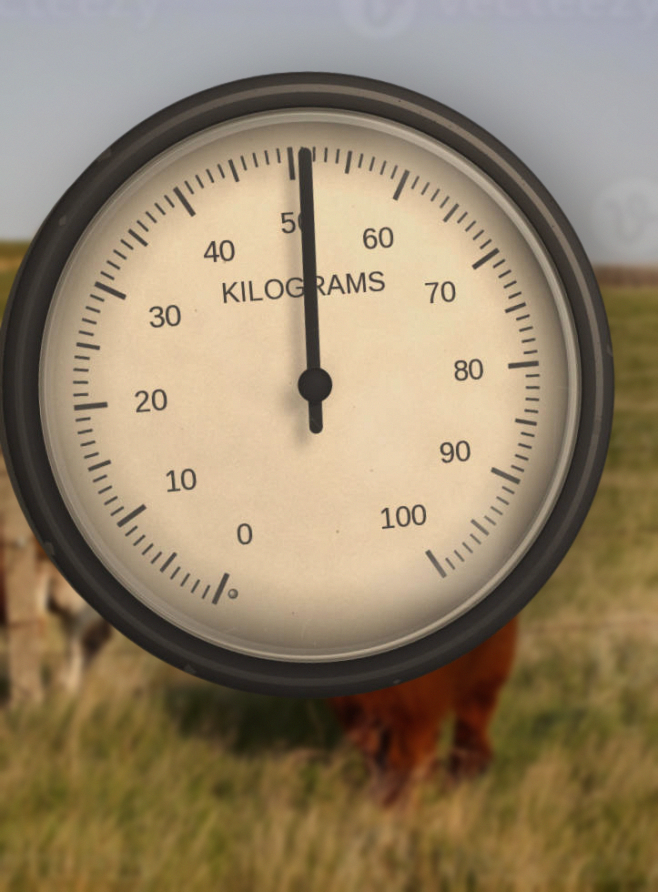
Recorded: 51 kg
